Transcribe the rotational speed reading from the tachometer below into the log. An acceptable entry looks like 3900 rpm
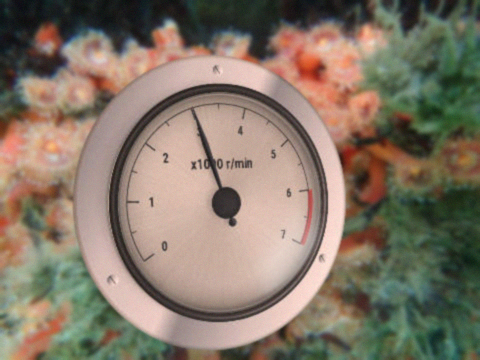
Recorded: 3000 rpm
